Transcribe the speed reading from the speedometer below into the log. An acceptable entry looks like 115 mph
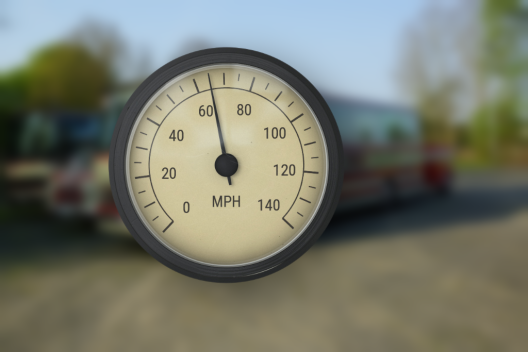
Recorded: 65 mph
